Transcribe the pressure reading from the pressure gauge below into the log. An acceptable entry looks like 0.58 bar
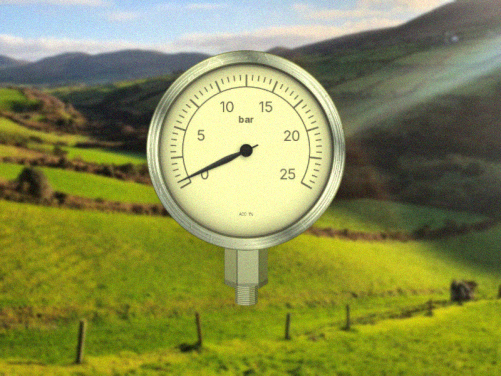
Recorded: 0.5 bar
